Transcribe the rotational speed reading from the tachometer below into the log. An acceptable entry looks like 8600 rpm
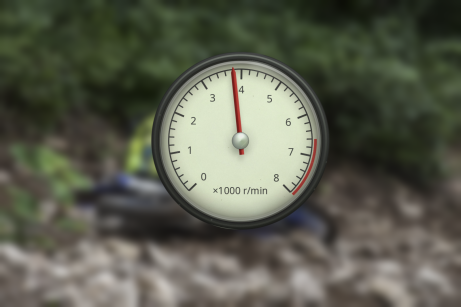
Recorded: 3800 rpm
